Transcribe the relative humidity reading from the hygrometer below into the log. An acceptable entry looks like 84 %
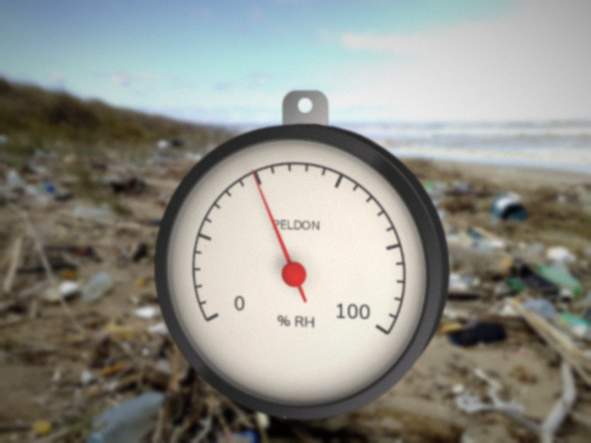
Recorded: 40 %
